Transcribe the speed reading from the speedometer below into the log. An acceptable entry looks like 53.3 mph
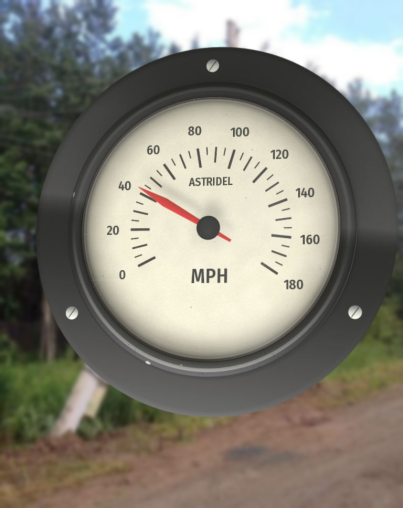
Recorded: 42.5 mph
